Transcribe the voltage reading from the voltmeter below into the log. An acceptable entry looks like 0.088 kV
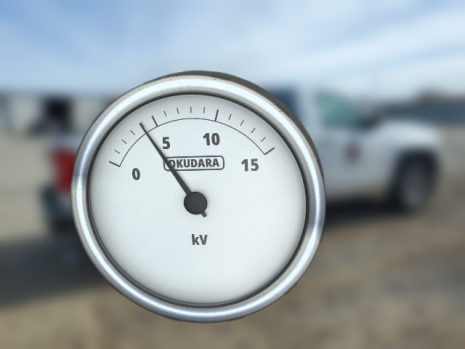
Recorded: 4 kV
